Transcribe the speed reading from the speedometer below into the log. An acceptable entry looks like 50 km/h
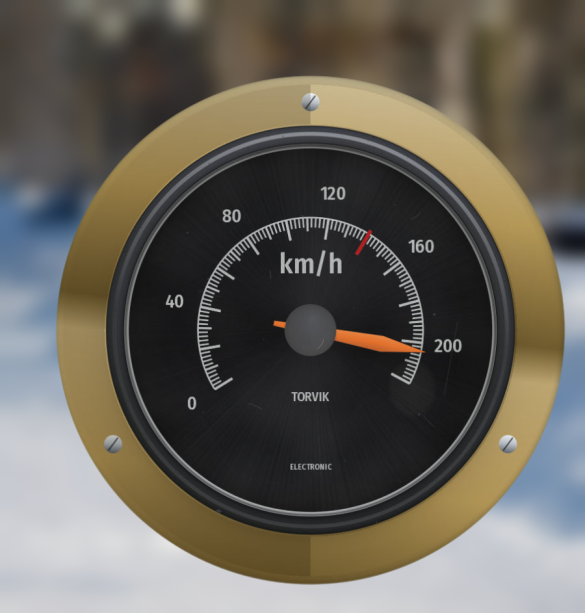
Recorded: 204 km/h
